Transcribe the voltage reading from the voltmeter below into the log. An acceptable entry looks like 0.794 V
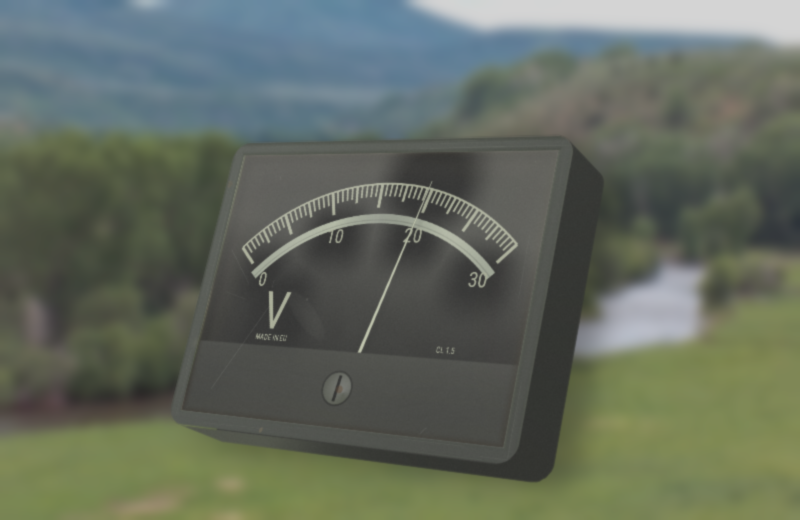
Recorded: 20 V
